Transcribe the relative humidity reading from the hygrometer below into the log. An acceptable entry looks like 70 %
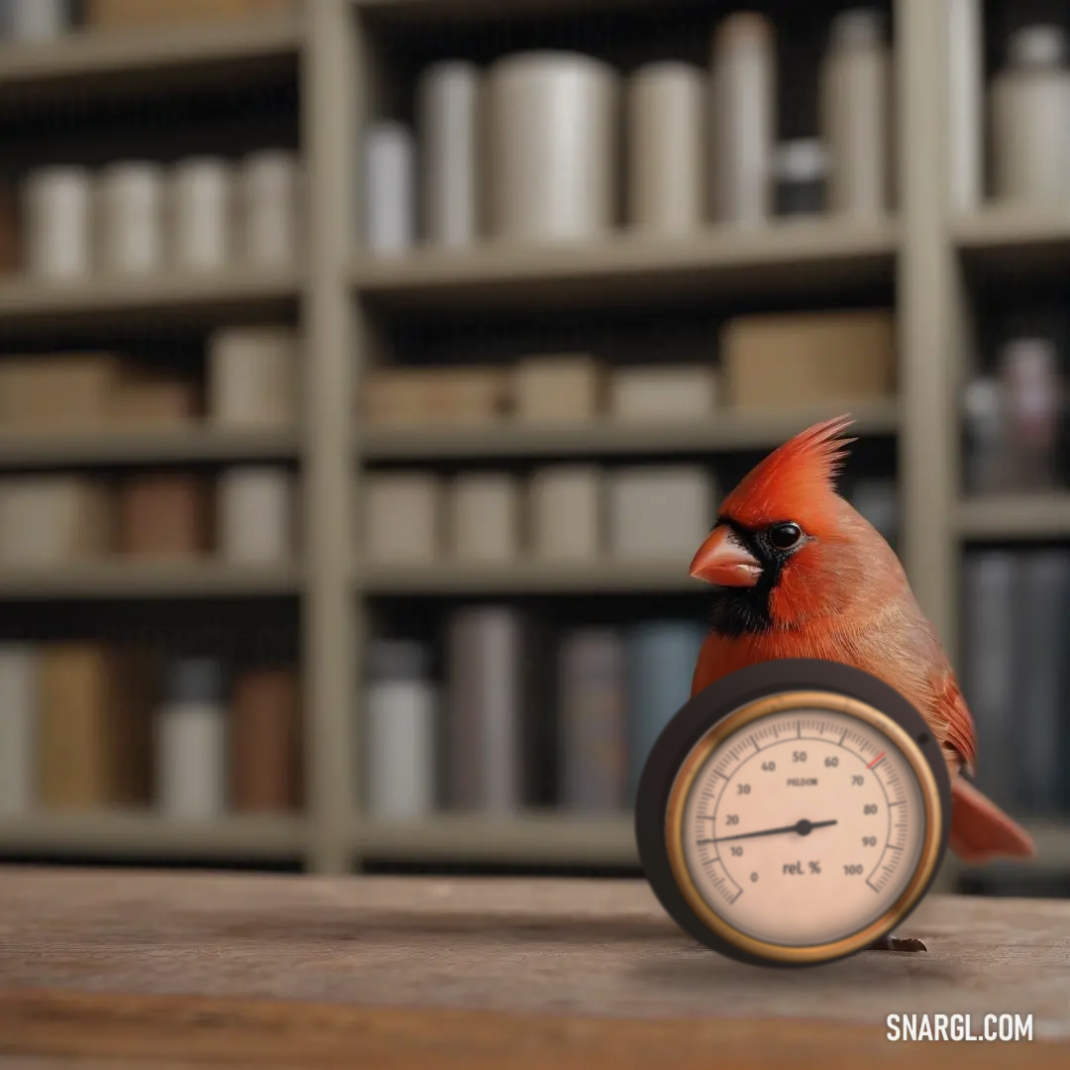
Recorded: 15 %
